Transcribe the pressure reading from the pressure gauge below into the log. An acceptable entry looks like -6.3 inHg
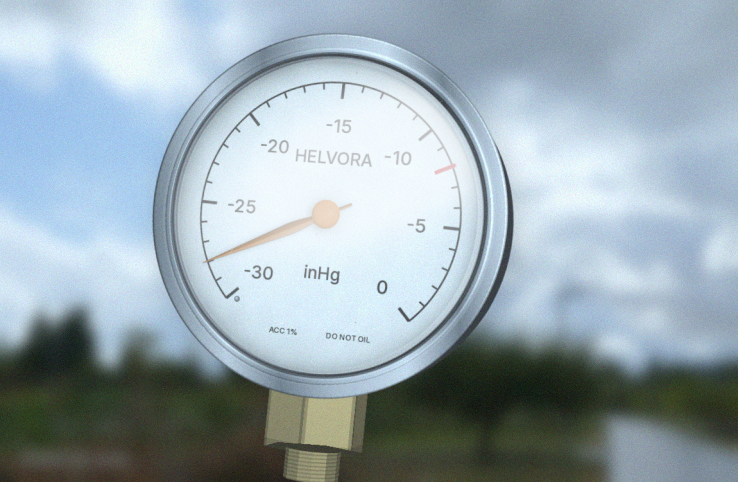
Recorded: -28 inHg
